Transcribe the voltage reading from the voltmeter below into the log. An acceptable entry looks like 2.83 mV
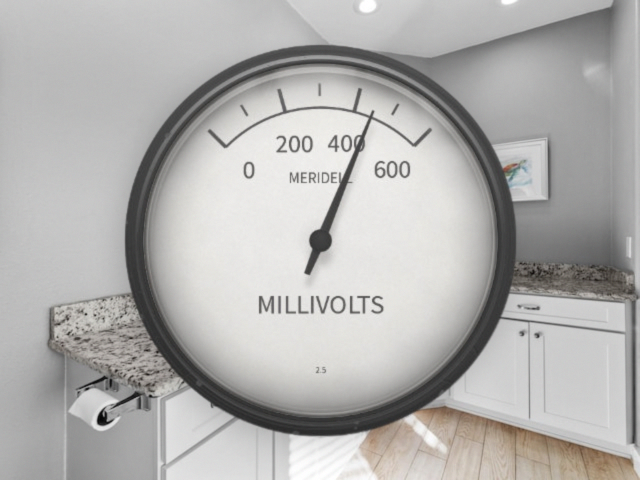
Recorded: 450 mV
